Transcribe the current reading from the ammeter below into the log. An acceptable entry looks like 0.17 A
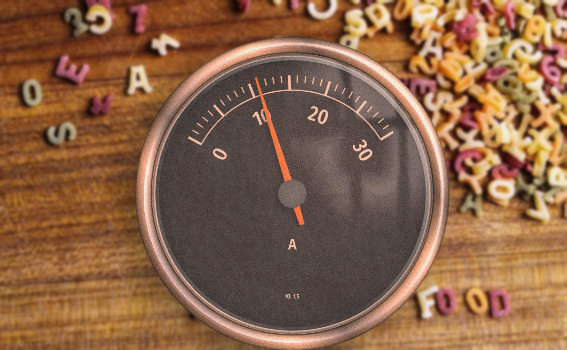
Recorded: 11 A
